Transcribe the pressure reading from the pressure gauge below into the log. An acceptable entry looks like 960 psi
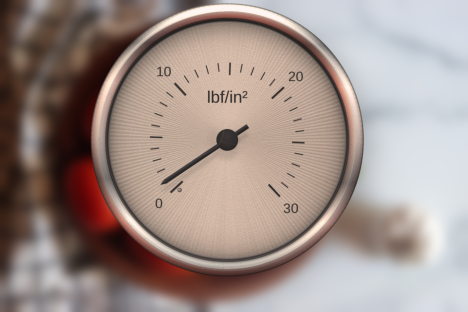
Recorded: 1 psi
